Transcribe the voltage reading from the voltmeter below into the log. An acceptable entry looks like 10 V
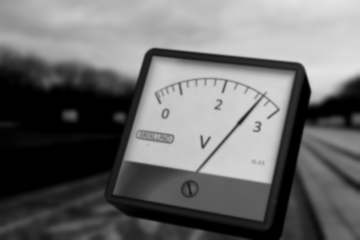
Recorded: 2.7 V
